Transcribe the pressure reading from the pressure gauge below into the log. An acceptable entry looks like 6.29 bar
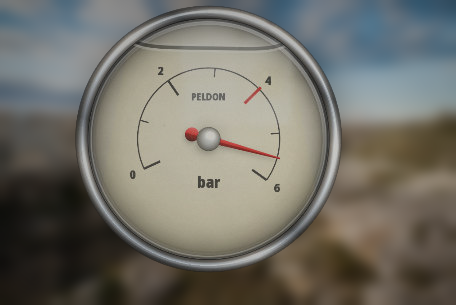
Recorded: 5.5 bar
